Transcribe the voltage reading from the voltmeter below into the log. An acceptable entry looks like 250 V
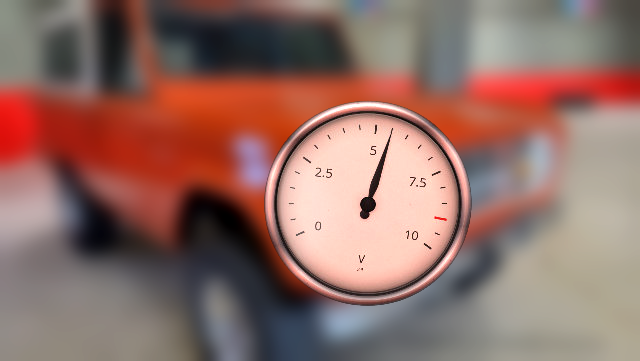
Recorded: 5.5 V
